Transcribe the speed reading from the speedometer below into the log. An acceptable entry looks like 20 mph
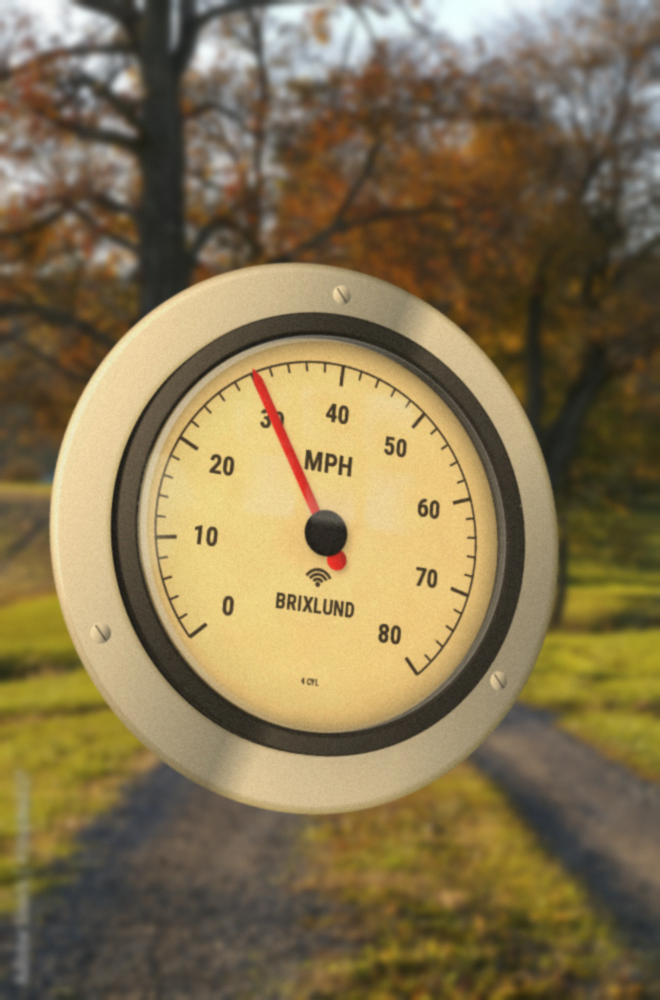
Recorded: 30 mph
